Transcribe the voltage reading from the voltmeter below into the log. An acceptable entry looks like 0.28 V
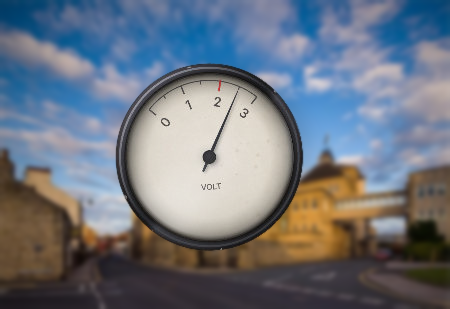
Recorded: 2.5 V
